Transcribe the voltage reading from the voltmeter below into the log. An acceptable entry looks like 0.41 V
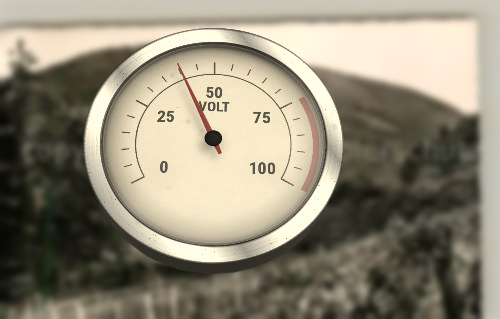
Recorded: 40 V
